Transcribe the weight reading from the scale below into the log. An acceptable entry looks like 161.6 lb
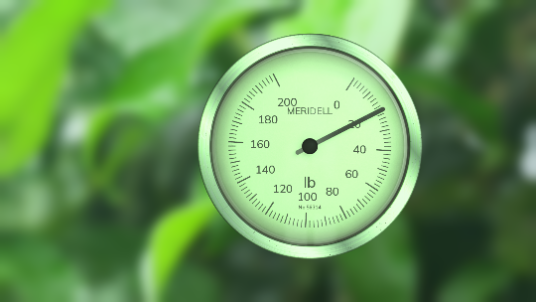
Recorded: 20 lb
